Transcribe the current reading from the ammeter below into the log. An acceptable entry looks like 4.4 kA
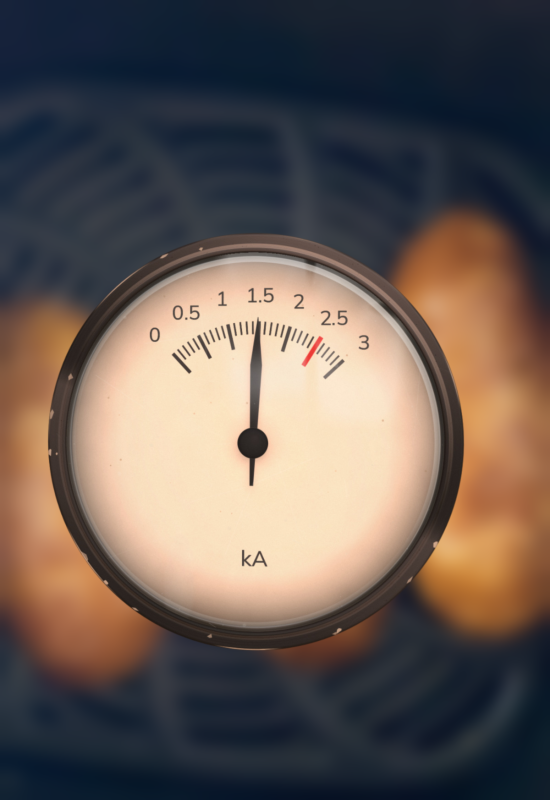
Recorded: 1.5 kA
